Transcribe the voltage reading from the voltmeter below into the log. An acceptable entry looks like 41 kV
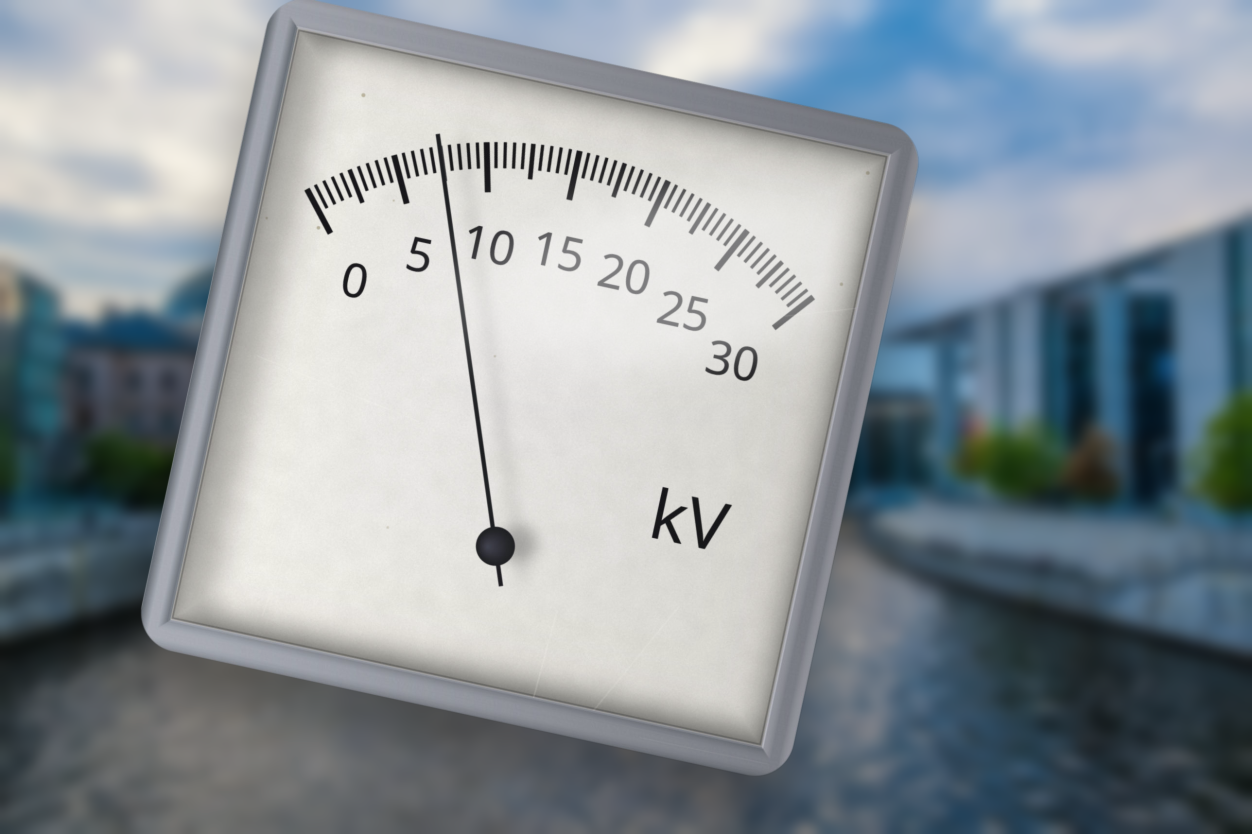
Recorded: 7.5 kV
